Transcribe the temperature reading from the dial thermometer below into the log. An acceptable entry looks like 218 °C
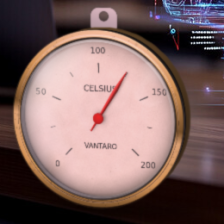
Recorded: 125 °C
